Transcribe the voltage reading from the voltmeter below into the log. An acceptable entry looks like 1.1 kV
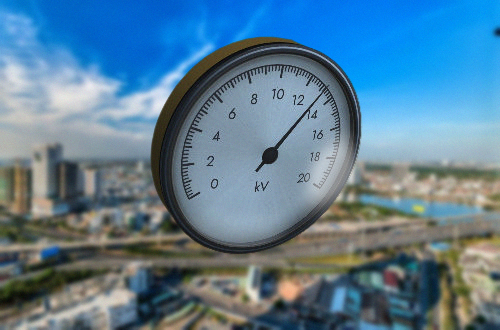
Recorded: 13 kV
